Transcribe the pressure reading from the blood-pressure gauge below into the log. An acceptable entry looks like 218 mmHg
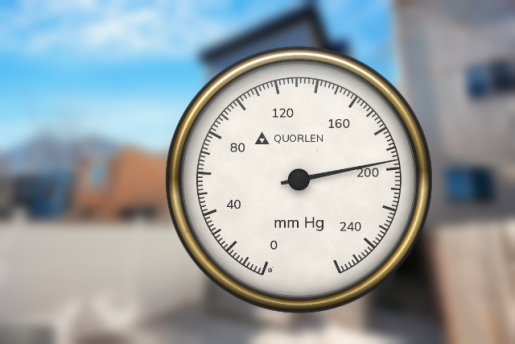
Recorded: 196 mmHg
